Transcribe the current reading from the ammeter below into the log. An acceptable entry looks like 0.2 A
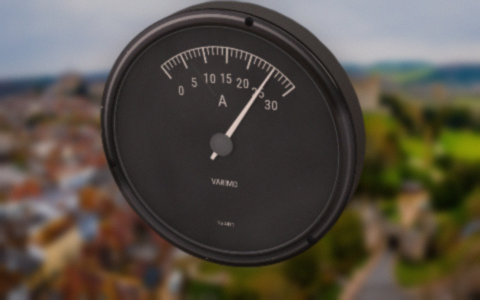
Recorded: 25 A
